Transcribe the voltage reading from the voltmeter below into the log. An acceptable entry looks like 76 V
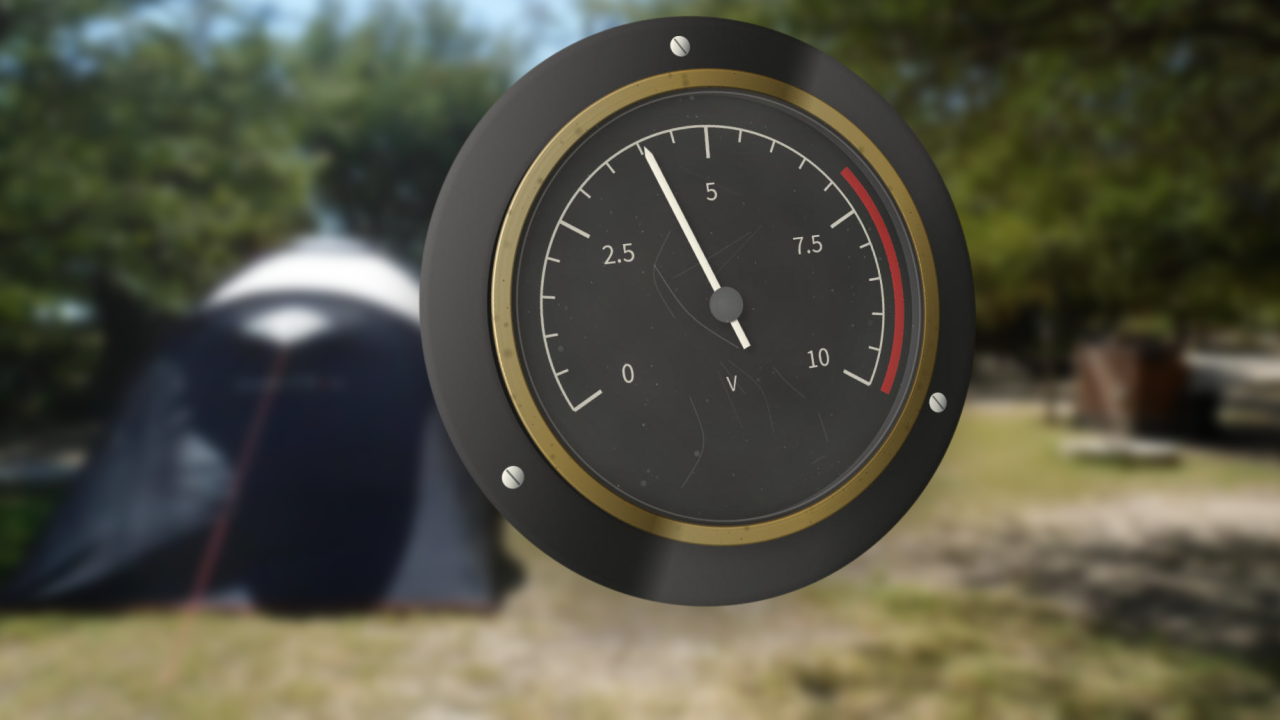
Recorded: 4 V
